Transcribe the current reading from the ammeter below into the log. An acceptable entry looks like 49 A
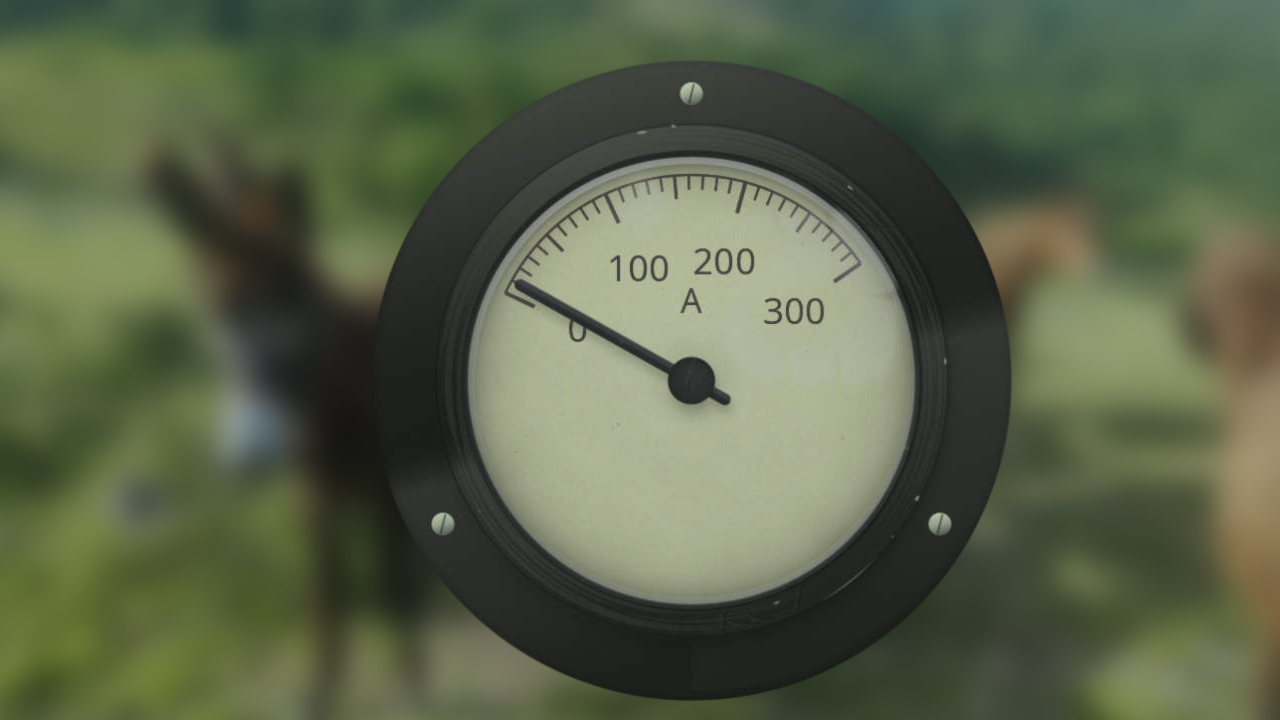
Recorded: 10 A
